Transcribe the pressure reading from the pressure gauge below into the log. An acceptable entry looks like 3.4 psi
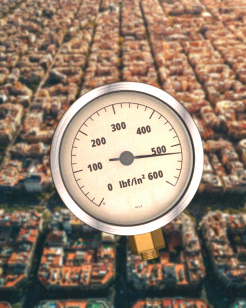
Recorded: 520 psi
